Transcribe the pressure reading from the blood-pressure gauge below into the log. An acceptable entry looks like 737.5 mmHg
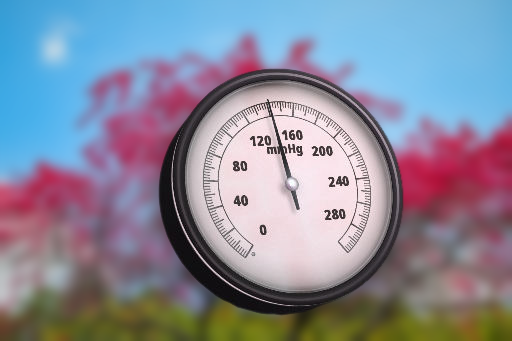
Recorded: 140 mmHg
